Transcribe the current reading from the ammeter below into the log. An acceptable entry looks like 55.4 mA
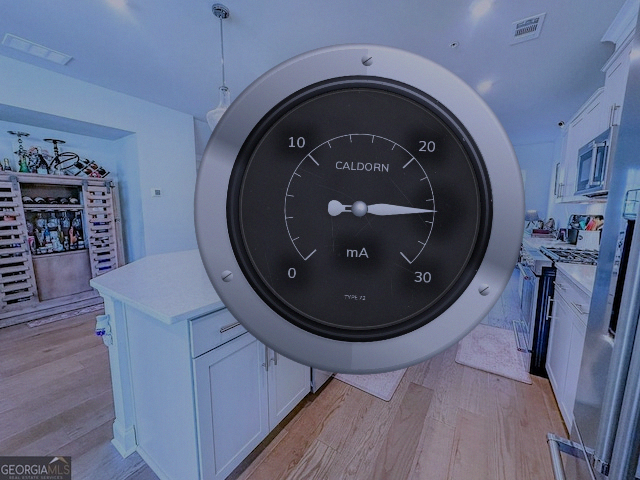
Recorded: 25 mA
